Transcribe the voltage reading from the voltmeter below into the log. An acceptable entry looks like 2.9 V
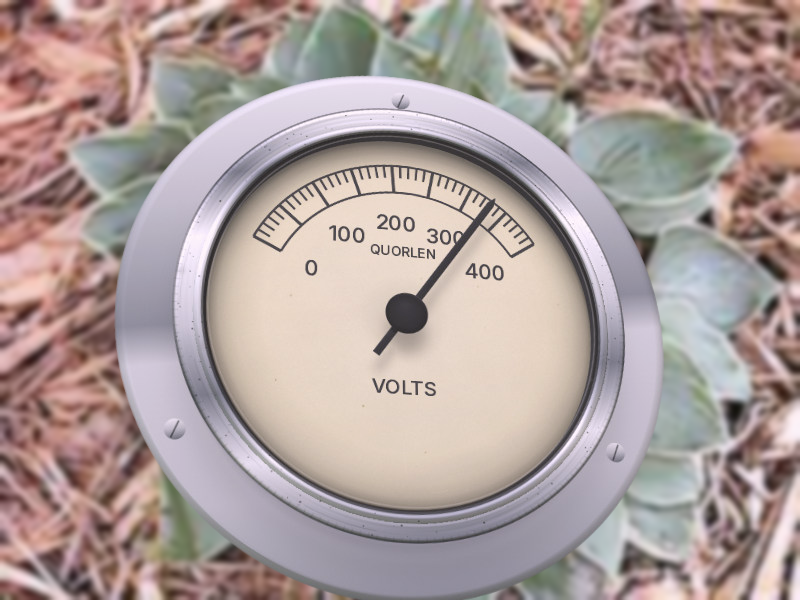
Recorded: 330 V
